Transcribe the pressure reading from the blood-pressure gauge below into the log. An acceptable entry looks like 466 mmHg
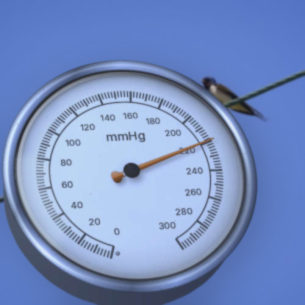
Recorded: 220 mmHg
